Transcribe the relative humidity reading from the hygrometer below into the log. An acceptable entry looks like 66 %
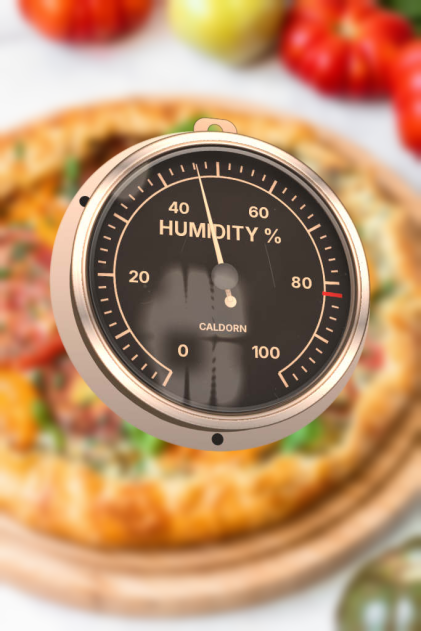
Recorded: 46 %
